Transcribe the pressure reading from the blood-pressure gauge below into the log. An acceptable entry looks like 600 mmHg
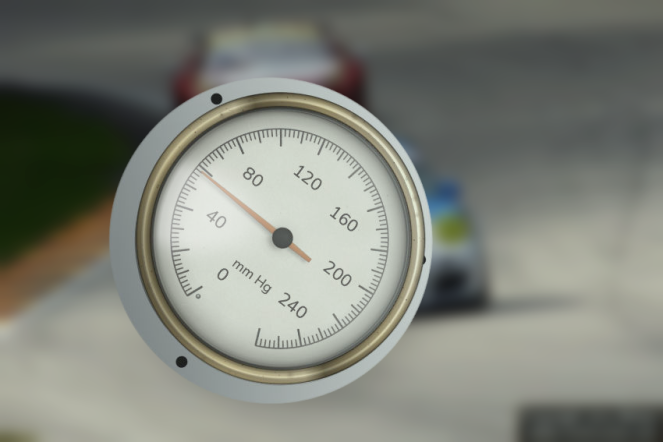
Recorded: 58 mmHg
